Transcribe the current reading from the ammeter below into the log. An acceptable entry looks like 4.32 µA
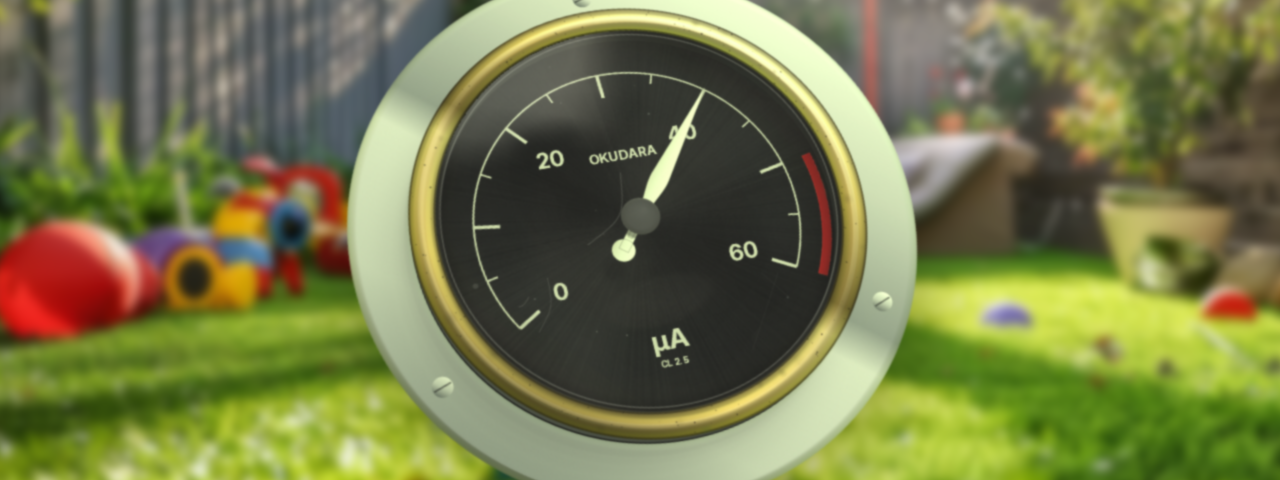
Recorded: 40 µA
